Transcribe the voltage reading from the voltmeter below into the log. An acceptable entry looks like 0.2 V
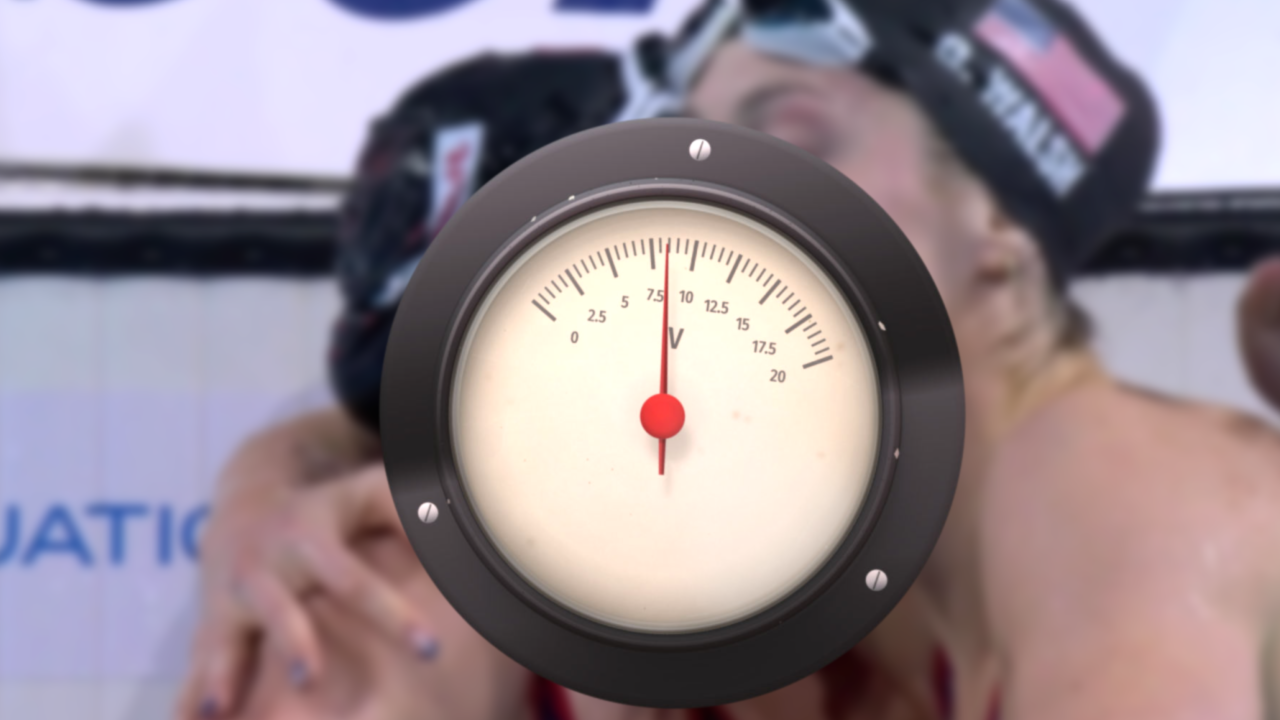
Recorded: 8.5 V
